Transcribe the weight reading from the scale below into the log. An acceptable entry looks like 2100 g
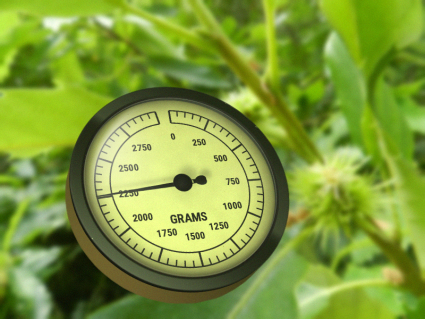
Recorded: 2250 g
